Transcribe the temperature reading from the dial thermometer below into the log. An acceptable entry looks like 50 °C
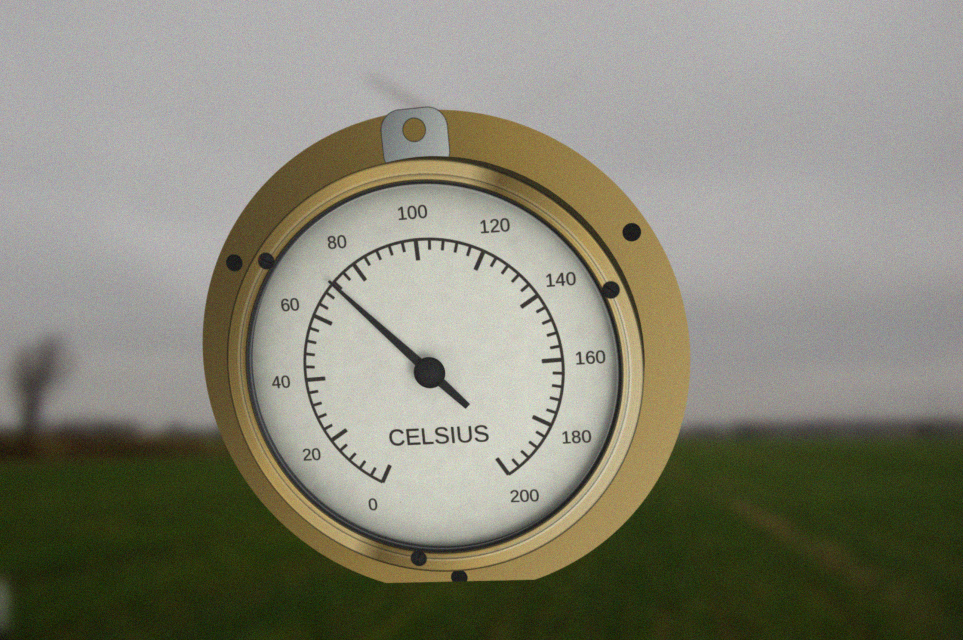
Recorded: 72 °C
